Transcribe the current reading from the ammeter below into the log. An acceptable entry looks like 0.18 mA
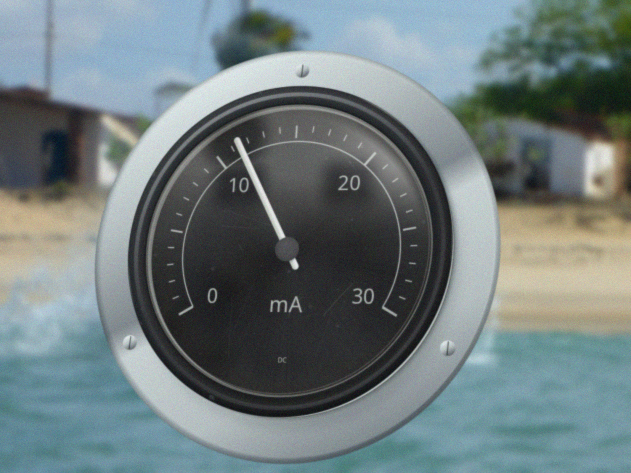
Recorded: 11.5 mA
